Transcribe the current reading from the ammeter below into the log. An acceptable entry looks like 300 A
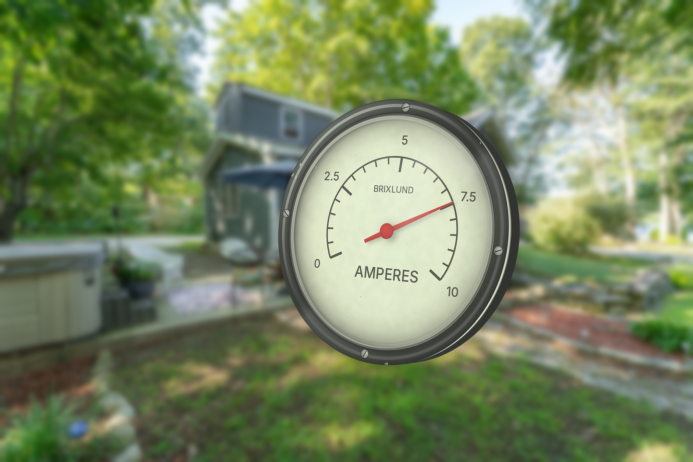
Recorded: 7.5 A
